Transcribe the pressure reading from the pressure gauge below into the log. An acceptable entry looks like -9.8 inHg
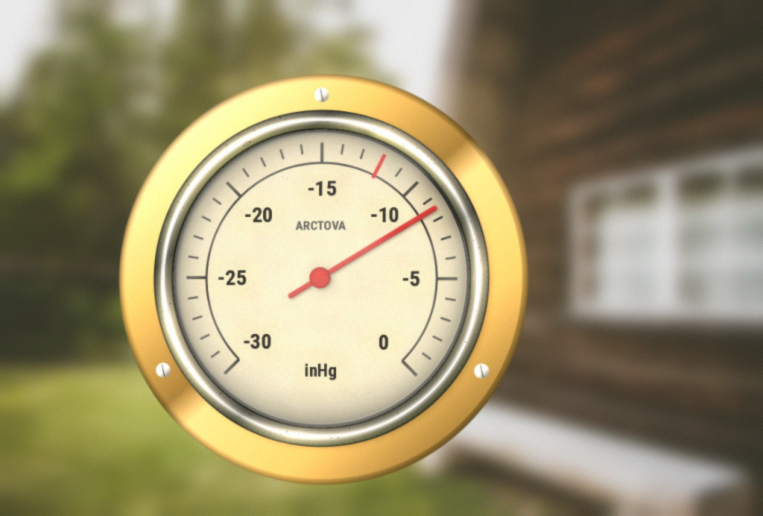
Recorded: -8.5 inHg
